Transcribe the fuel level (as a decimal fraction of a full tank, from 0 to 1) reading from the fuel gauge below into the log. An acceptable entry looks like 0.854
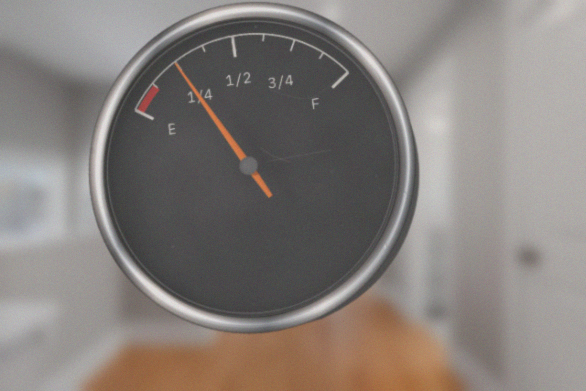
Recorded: 0.25
